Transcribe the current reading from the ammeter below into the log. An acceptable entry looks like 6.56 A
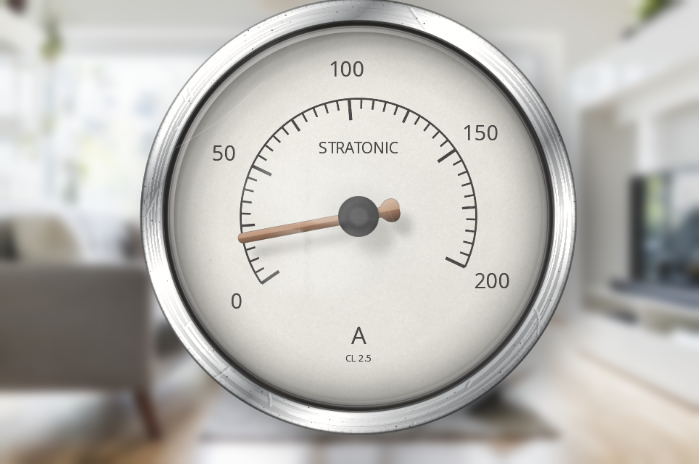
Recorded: 20 A
